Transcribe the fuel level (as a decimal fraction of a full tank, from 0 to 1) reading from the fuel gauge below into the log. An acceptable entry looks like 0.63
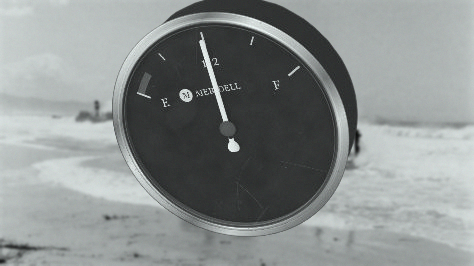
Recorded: 0.5
